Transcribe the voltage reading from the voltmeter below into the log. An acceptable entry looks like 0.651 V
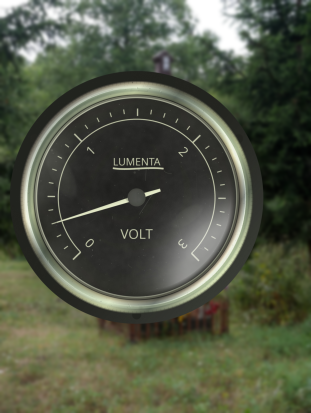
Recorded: 0.3 V
